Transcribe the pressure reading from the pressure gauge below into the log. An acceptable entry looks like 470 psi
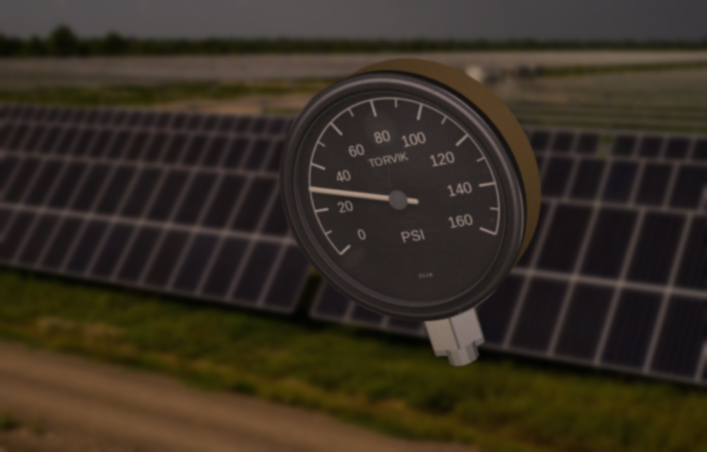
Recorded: 30 psi
